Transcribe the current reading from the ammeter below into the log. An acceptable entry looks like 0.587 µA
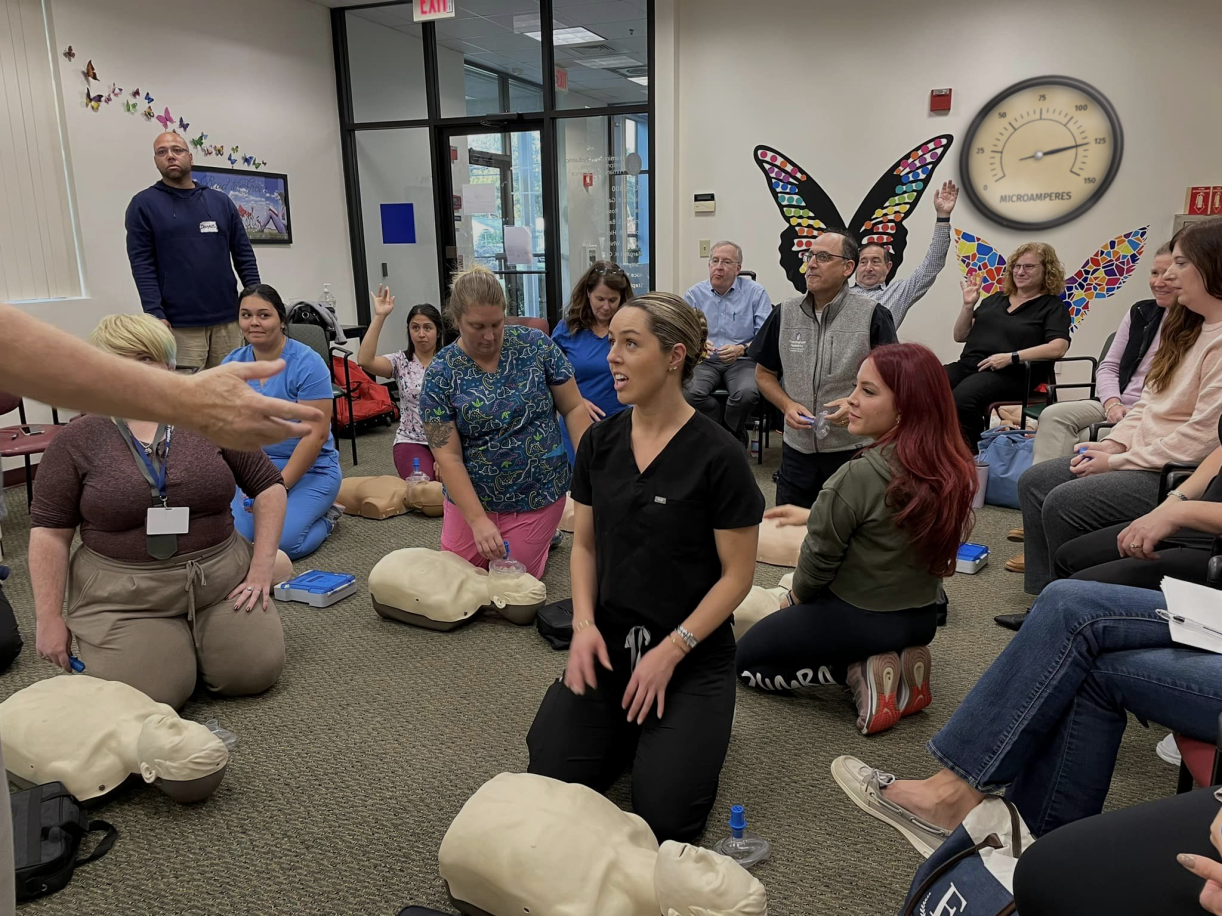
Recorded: 125 µA
